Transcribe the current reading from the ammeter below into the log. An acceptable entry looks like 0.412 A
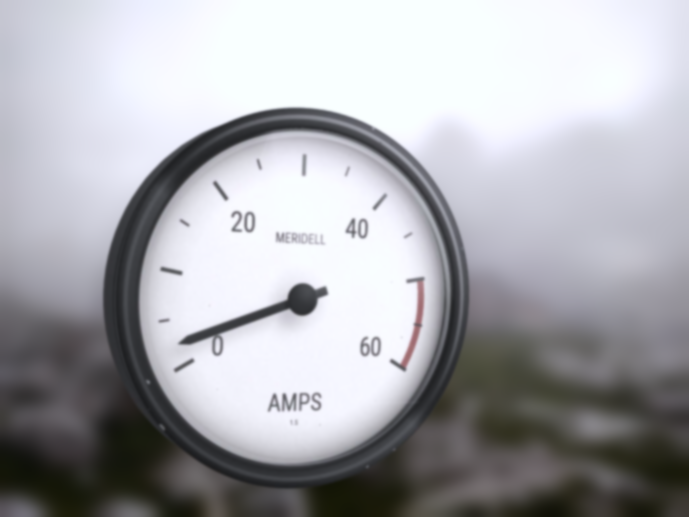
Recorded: 2.5 A
